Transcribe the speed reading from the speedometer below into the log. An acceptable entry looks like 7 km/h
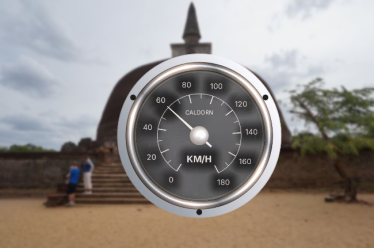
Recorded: 60 km/h
